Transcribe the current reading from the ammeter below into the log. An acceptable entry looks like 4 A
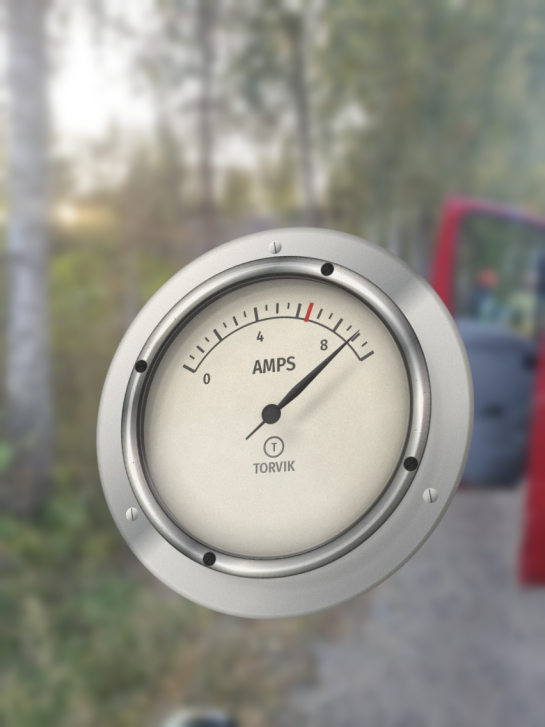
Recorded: 9 A
